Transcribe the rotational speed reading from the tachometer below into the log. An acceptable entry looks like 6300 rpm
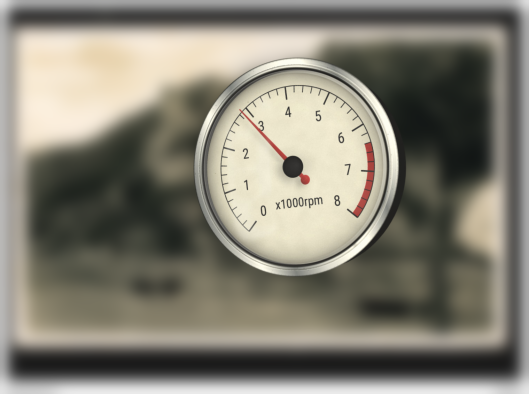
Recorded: 2900 rpm
